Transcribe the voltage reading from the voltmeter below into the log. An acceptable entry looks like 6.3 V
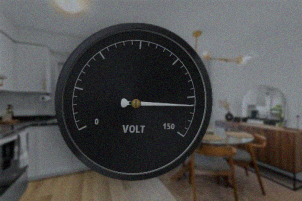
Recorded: 130 V
